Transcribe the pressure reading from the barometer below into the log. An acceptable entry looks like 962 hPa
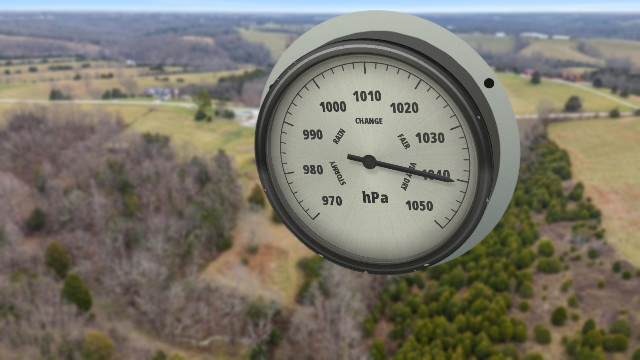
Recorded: 1040 hPa
